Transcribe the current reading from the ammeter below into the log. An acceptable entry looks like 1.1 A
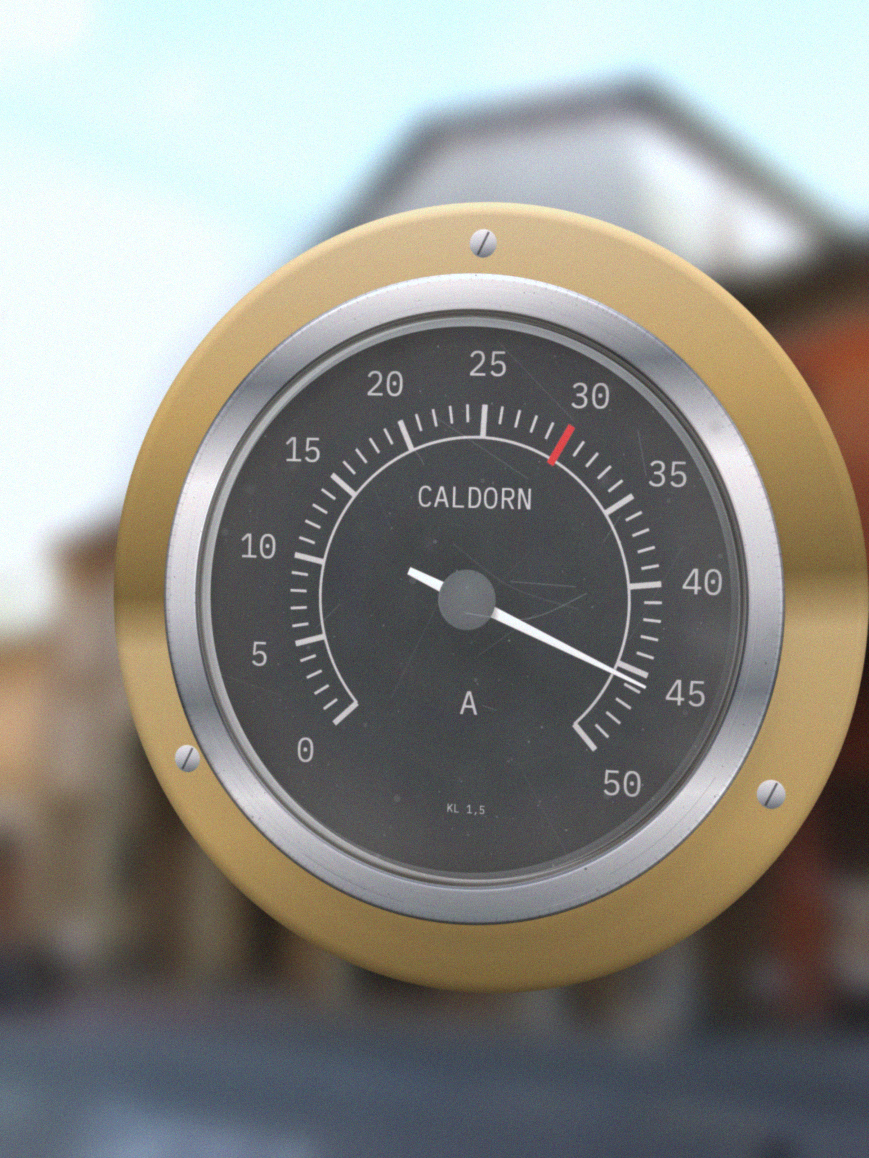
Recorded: 45.5 A
